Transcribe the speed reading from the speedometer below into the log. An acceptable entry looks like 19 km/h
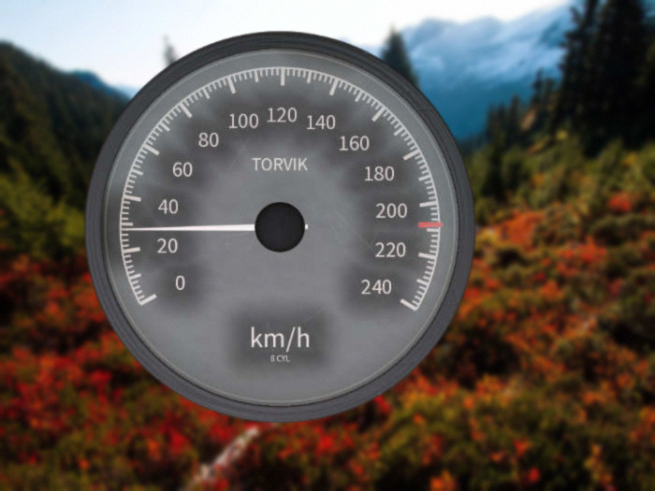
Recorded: 28 km/h
